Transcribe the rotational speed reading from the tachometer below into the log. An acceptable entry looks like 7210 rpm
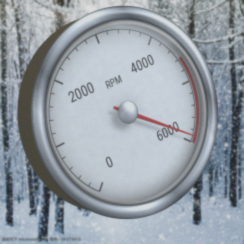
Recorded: 5900 rpm
